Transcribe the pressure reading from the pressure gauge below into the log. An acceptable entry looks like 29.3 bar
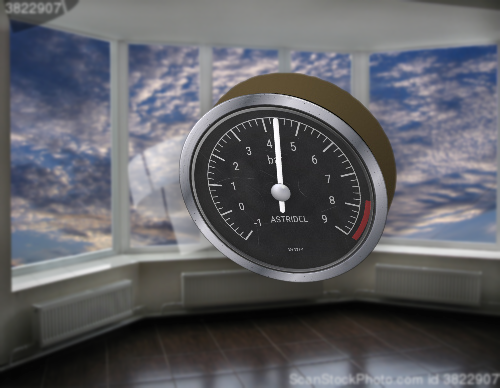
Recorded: 4.4 bar
